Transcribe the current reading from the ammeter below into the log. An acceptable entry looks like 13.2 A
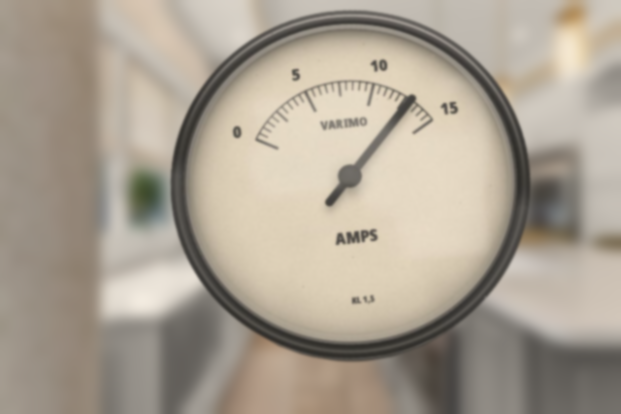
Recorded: 13 A
